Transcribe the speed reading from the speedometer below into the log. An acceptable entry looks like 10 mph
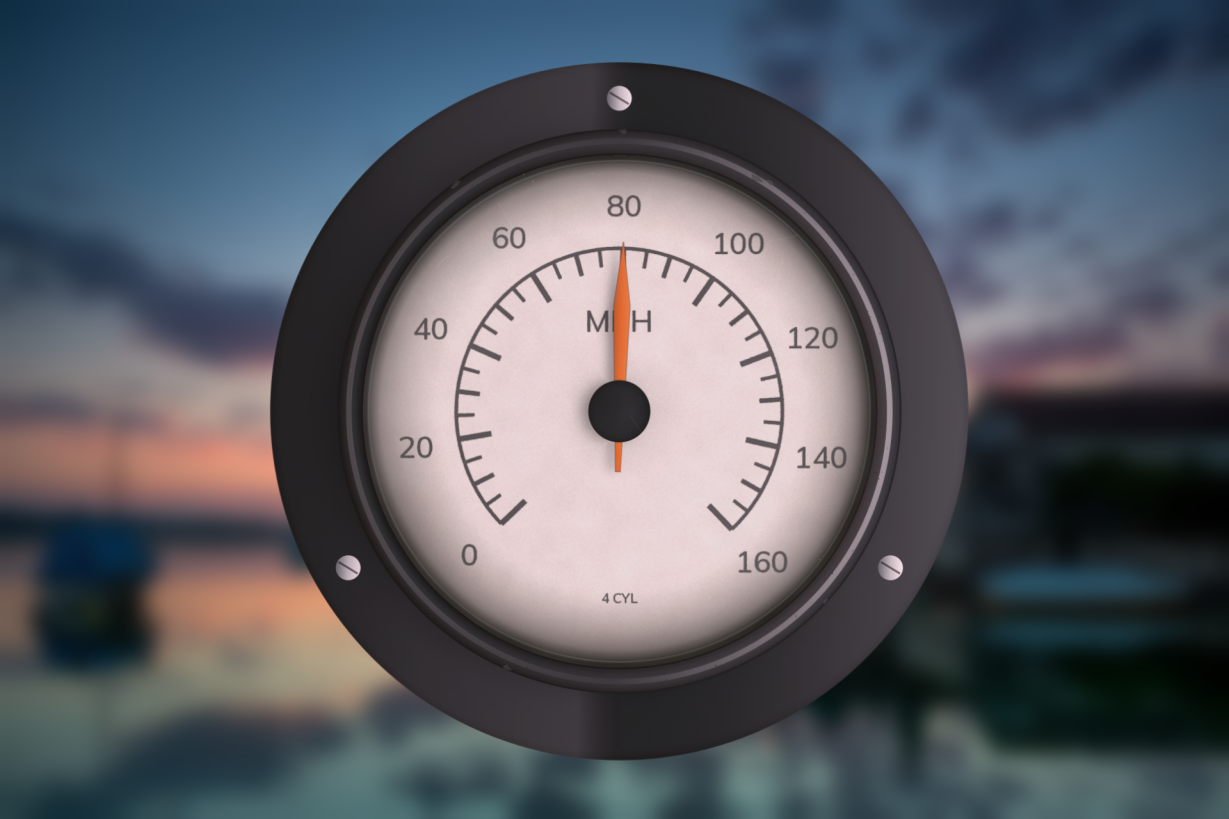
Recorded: 80 mph
